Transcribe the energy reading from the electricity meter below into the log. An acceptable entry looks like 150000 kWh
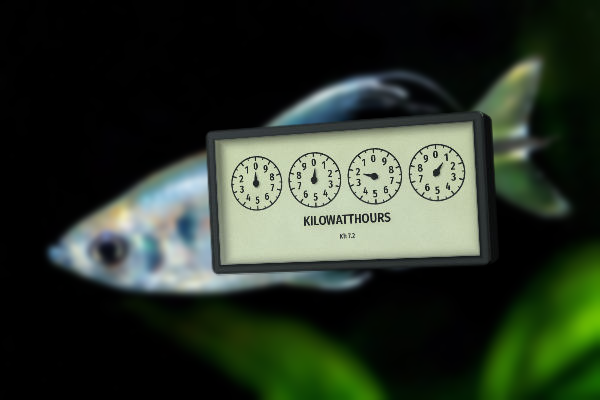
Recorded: 21 kWh
